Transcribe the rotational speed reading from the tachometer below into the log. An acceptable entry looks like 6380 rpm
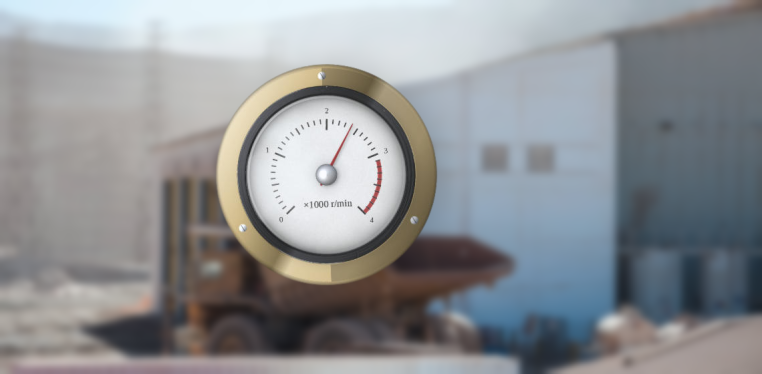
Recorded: 2400 rpm
